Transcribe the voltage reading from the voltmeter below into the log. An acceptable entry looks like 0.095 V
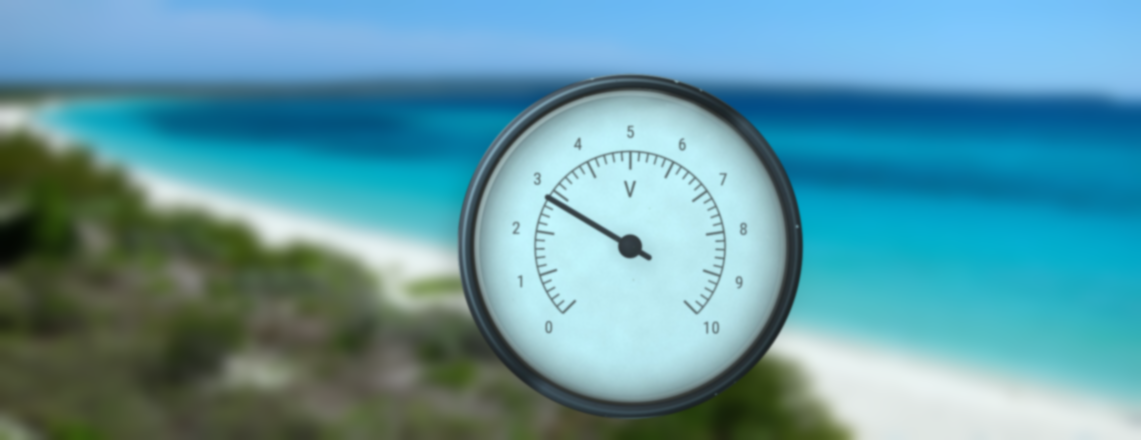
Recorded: 2.8 V
